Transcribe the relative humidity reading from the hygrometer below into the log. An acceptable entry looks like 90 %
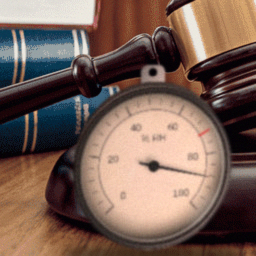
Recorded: 88 %
